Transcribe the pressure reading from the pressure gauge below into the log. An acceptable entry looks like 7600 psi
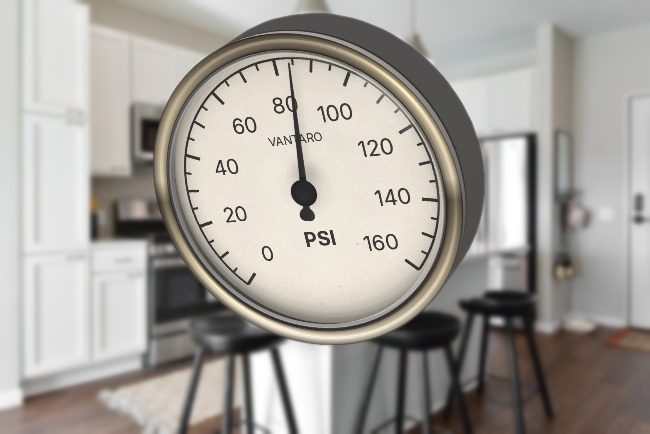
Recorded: 85 psi
